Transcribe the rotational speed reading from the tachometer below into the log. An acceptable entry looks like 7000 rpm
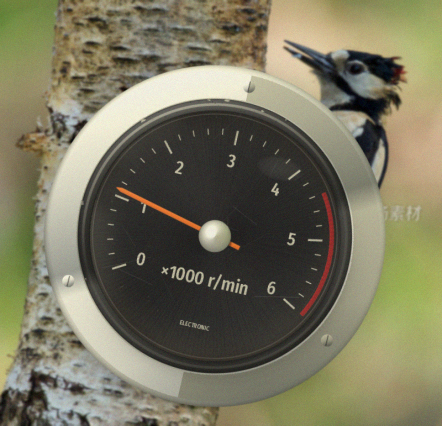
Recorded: 1100 rpm
